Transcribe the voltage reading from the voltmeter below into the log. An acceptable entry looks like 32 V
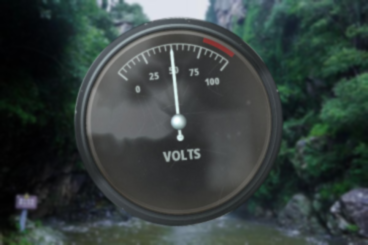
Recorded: 50 V
